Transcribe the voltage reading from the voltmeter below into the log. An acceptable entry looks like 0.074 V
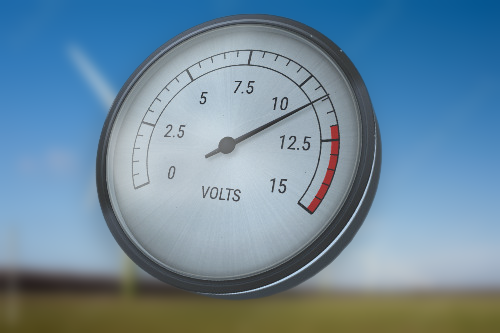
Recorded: 11 V
